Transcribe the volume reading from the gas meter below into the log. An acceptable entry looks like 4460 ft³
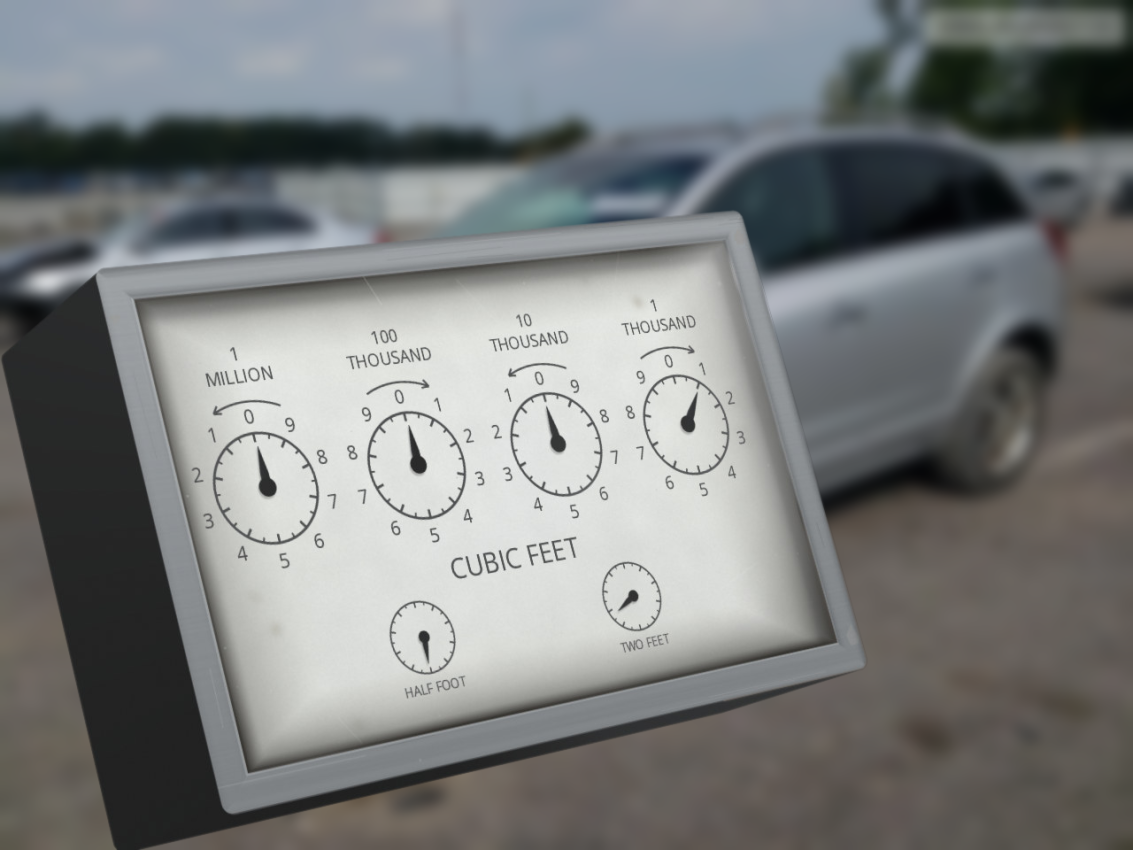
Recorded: 100 ft³
